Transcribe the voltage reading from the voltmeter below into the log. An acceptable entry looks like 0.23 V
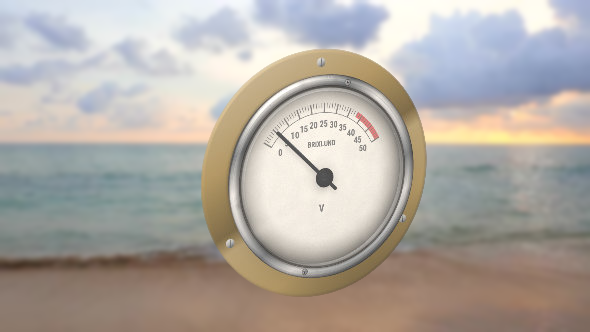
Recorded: 5 V
